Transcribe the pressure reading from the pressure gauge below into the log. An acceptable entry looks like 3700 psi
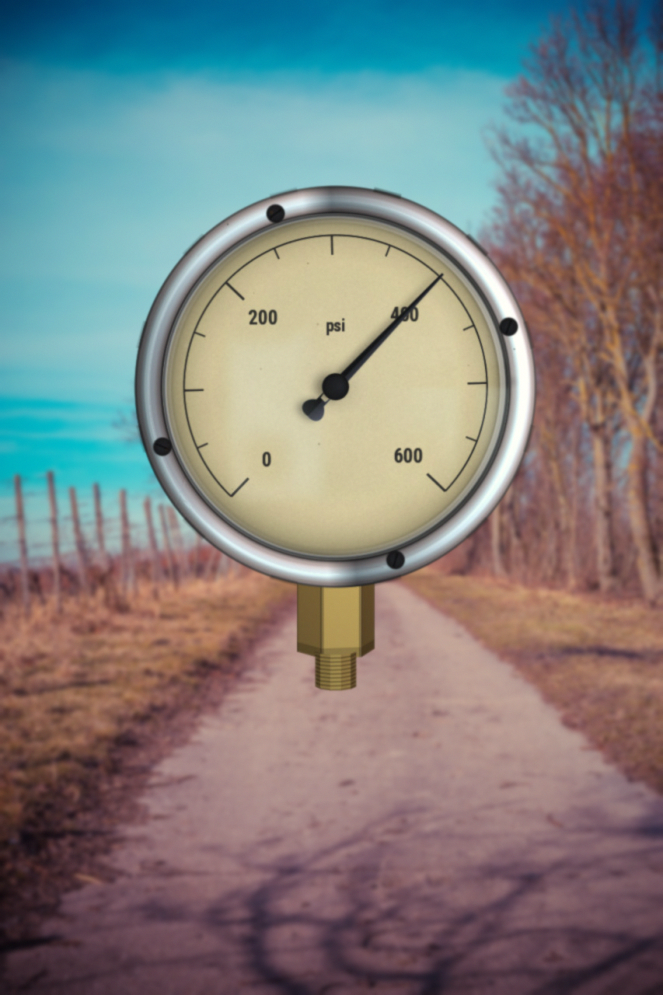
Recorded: 400 psi
